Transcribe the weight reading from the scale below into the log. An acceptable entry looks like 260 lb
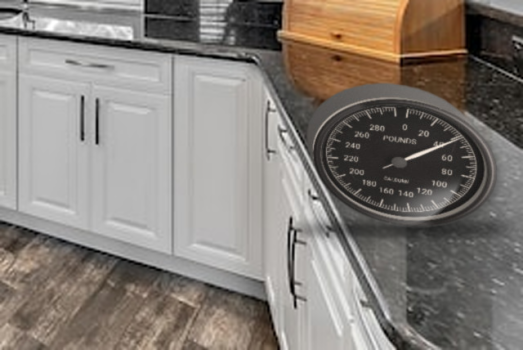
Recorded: 40 lb
